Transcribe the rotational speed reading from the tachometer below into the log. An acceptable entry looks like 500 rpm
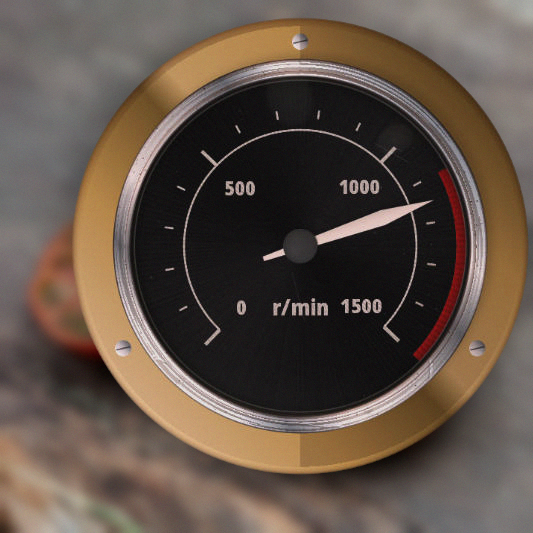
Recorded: 1150 rpm
